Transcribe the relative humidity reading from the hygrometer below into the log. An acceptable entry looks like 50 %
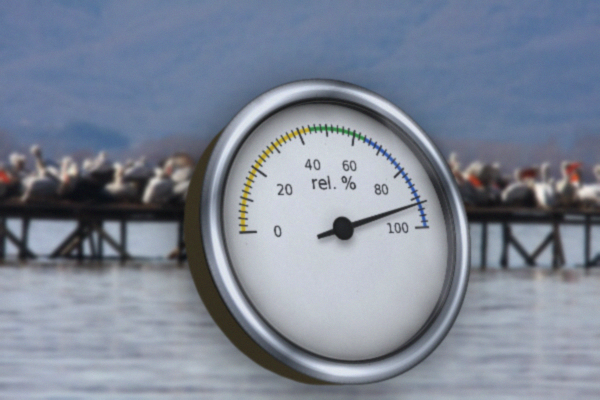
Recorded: 92 %
